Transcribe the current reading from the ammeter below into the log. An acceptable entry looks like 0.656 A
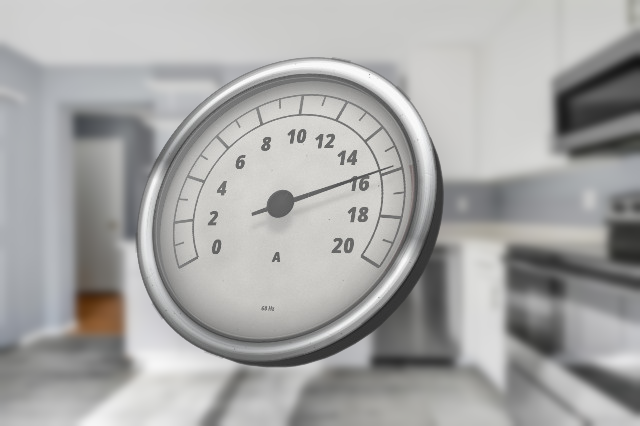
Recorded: 16 A
